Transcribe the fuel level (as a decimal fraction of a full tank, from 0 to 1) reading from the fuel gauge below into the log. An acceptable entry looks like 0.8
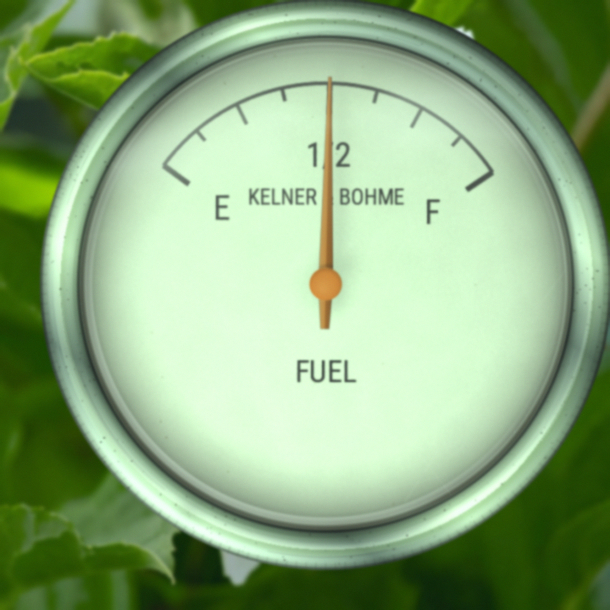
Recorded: 0.5
